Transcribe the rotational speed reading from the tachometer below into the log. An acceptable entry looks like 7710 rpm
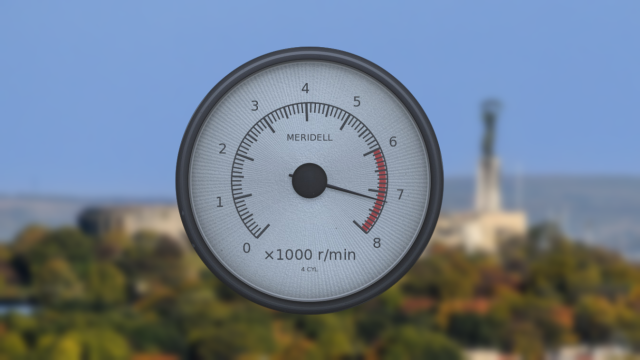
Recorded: 7200 rpm
